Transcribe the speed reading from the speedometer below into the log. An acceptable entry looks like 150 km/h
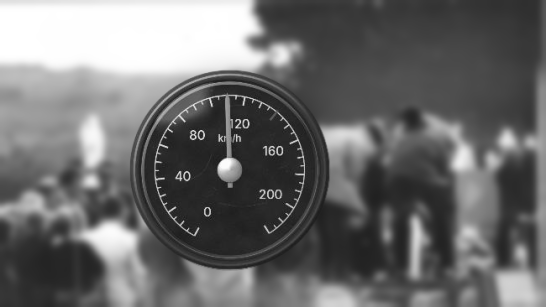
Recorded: 110 km/h
